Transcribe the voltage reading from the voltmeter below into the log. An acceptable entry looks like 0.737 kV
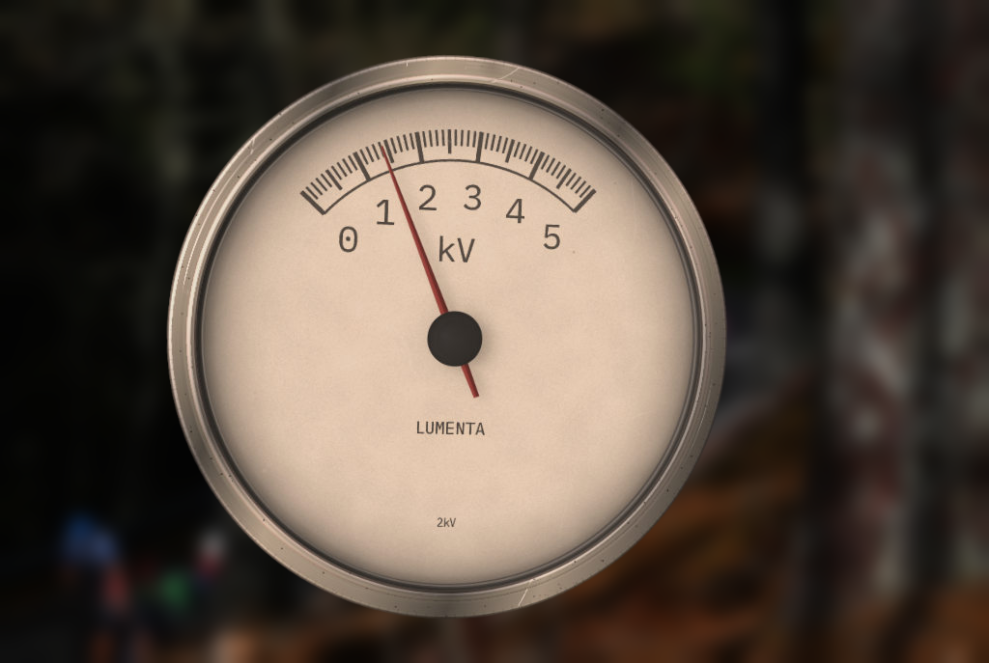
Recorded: 1.4 kV
